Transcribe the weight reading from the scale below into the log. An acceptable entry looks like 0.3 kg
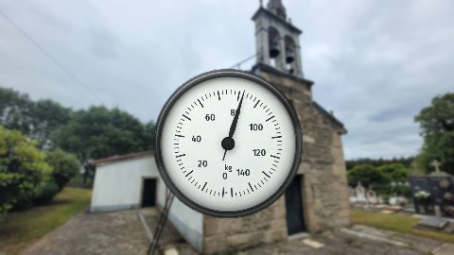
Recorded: 82 kg
